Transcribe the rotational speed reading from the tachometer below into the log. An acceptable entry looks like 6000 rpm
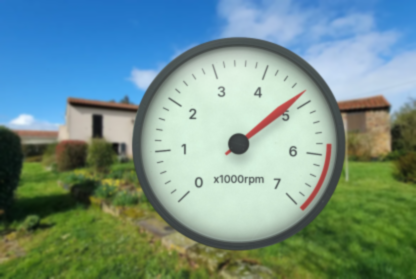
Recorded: 4800 rpm
